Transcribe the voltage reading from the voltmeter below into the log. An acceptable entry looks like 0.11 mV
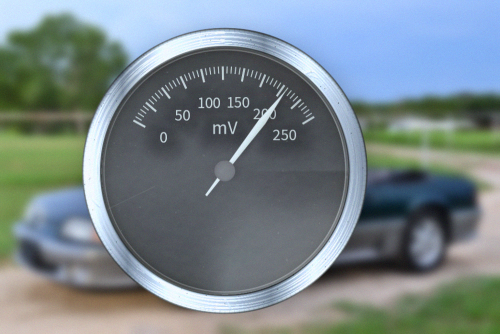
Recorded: 205 mV
